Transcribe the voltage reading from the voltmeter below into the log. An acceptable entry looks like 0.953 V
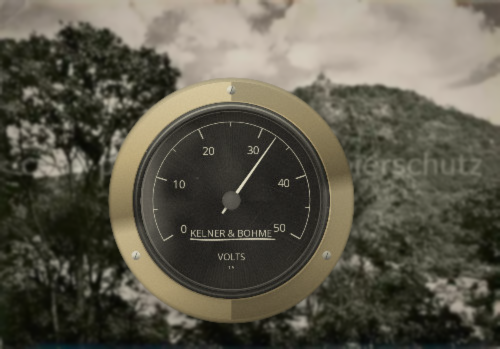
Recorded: 32.5 V
